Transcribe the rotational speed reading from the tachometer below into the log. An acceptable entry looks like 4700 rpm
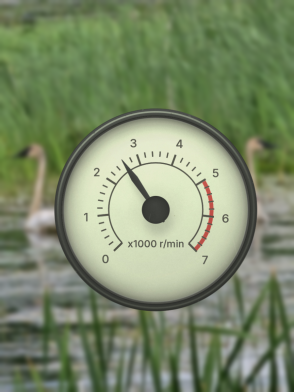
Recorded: 2600 rpm
